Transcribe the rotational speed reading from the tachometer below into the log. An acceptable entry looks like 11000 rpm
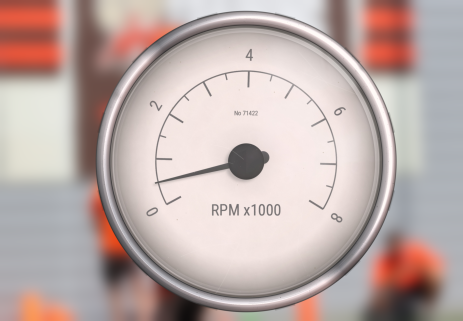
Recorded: 500 rpm
